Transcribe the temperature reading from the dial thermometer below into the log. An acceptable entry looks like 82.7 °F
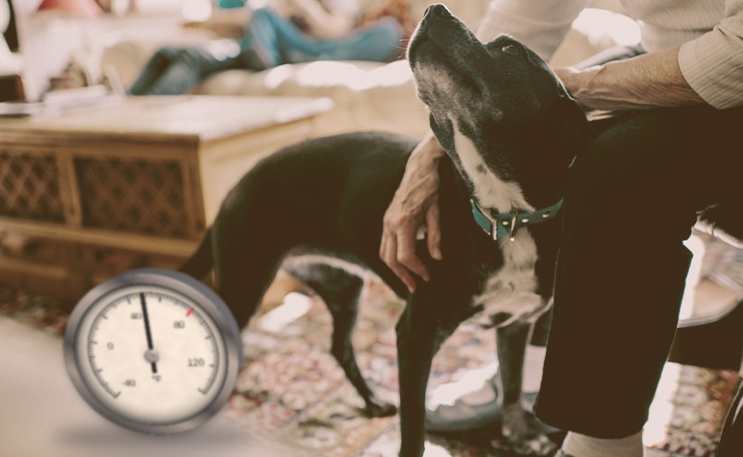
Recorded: 50 °F
